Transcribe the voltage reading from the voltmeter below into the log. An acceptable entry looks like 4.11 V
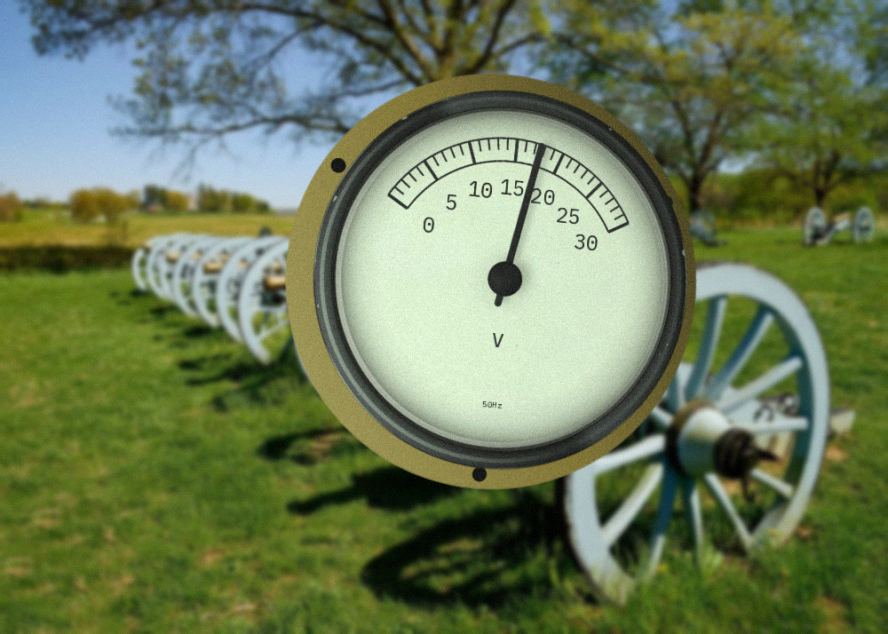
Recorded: 17.5 V
